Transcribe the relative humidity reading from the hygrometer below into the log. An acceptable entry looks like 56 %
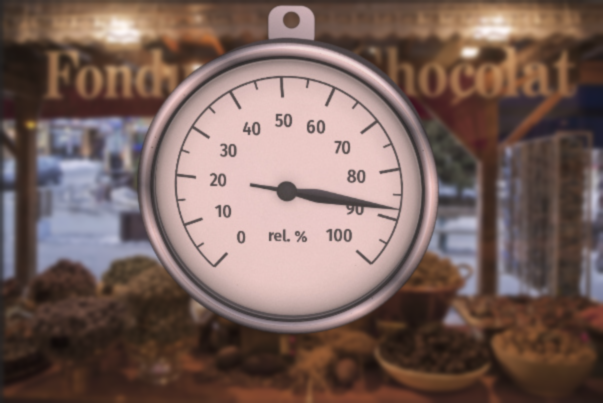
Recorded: 87.5 %
